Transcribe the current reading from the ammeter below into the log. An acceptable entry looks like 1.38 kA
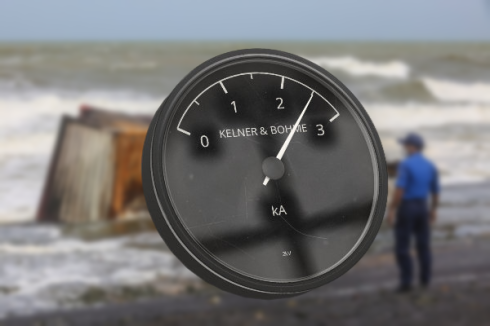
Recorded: 2.5 kA
